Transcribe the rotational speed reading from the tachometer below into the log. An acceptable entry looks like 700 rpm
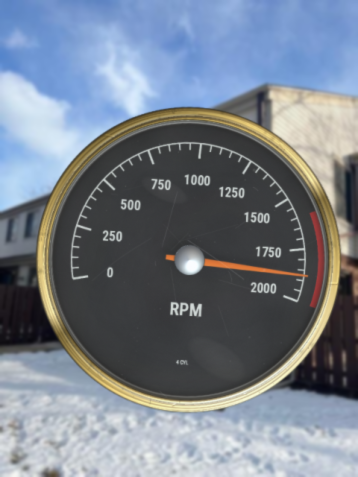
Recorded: 1875 rpm
